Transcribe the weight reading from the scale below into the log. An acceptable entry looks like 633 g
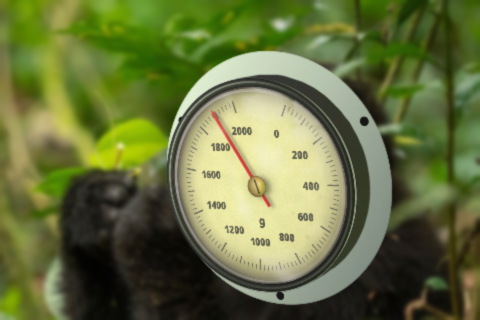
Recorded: 1900 g
